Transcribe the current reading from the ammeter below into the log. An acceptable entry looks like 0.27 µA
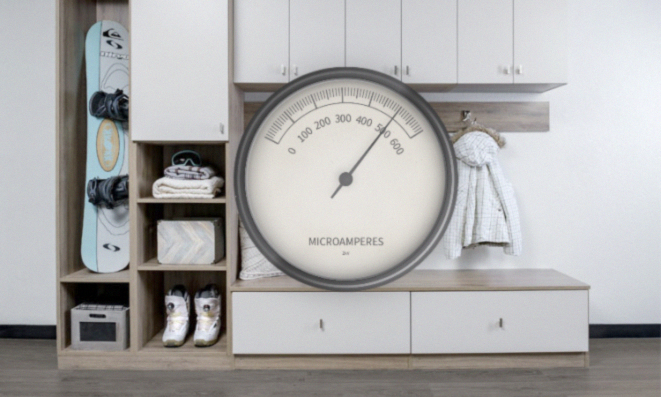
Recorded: 500 µA
